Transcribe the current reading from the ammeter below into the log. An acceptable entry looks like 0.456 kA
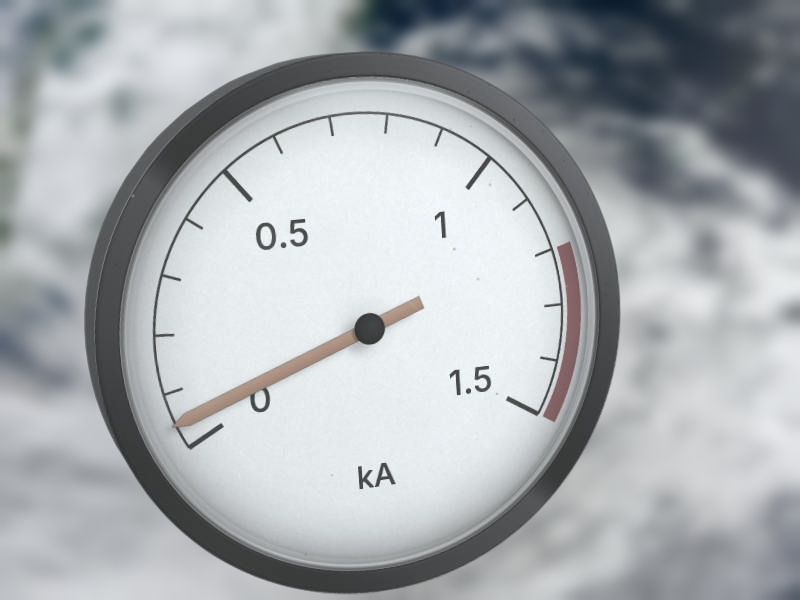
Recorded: 0.05 kA
